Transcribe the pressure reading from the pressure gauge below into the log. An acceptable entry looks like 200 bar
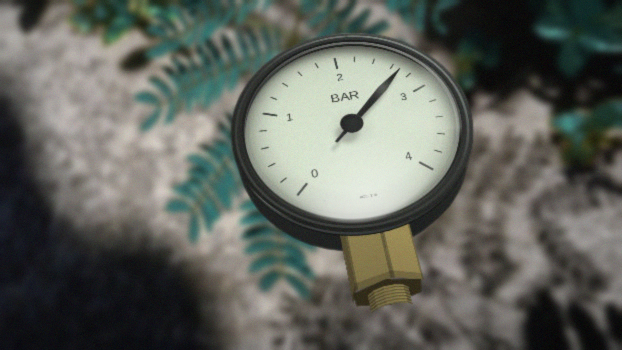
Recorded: 2.7 bar
